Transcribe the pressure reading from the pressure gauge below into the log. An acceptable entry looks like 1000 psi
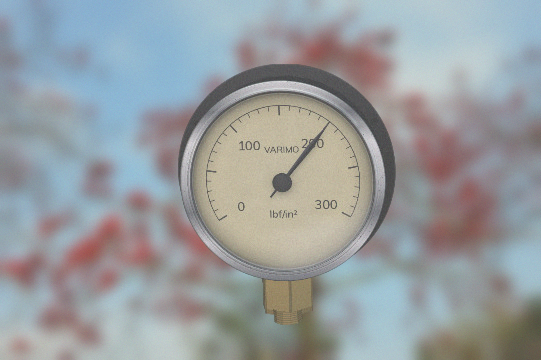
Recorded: 200 psi
